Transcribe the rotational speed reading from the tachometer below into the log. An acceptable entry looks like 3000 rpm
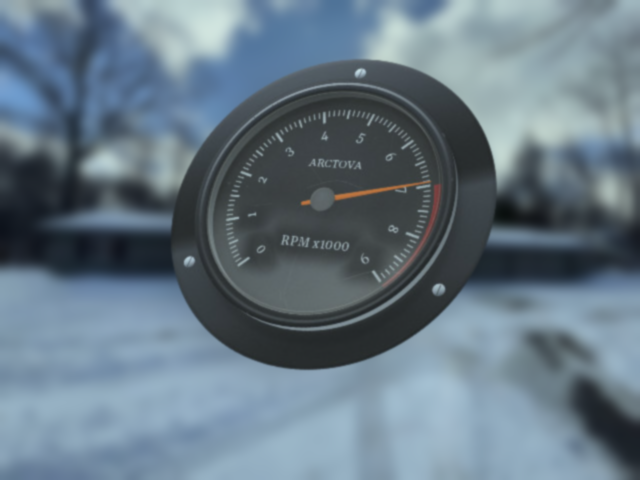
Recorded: 7000 rpm
